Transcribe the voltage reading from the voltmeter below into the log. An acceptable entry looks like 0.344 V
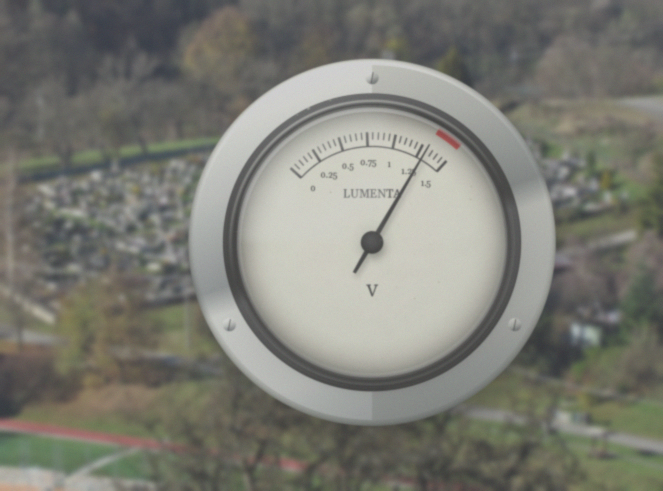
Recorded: 1.3 V
